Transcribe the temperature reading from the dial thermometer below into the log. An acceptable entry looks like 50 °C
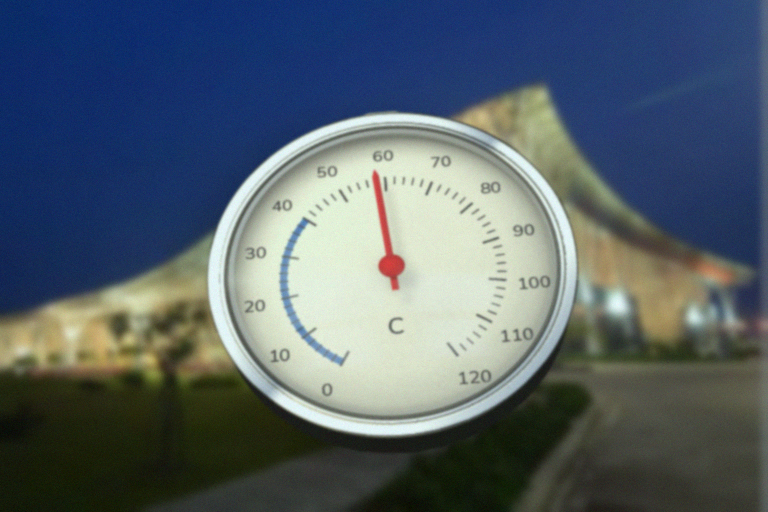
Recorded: 58 °C
